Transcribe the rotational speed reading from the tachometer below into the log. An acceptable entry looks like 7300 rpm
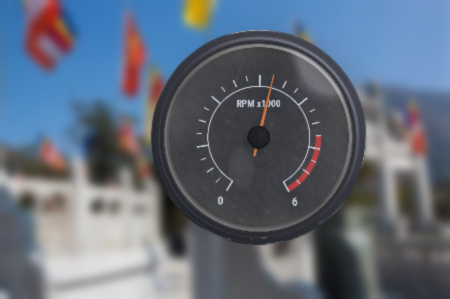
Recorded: 3250 rpm
